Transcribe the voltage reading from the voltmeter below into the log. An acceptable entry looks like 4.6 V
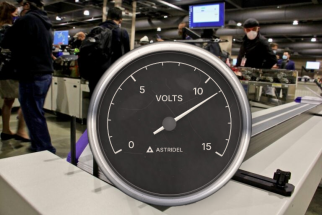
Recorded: 11 V
